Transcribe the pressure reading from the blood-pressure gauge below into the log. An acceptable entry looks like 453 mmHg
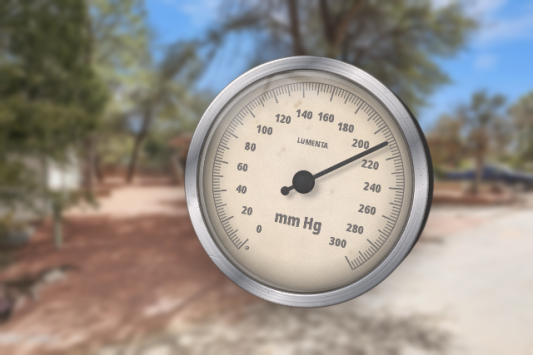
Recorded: 210 mmHg
